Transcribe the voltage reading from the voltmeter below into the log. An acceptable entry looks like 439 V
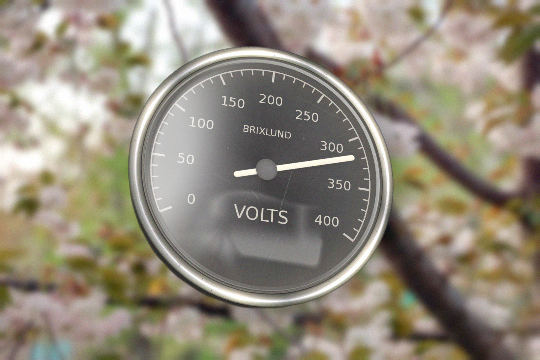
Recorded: 320 V
